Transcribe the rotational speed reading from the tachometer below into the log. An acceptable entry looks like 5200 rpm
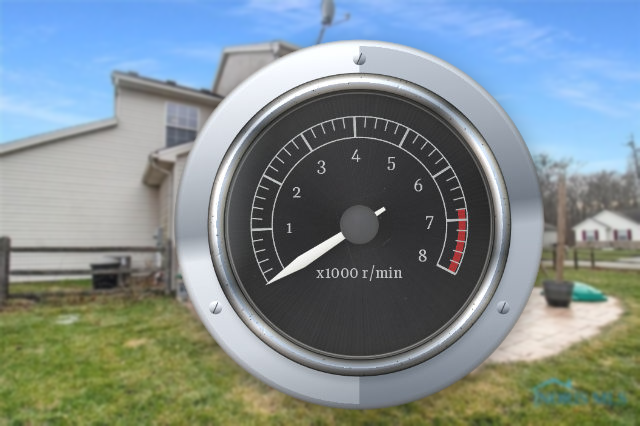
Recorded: 0 rpm
